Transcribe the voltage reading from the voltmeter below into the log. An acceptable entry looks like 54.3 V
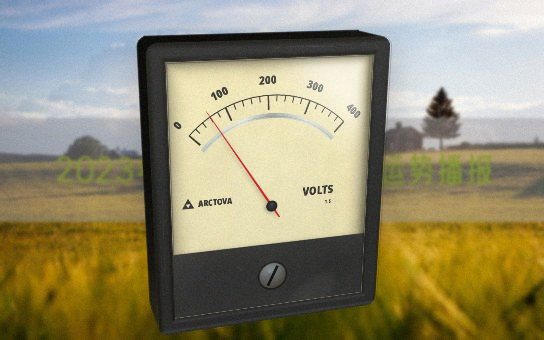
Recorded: 60 V
